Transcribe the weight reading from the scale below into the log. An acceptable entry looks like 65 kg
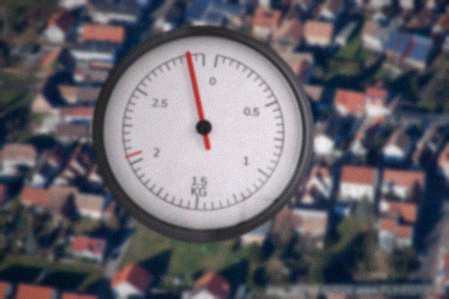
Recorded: 2.9 kg
